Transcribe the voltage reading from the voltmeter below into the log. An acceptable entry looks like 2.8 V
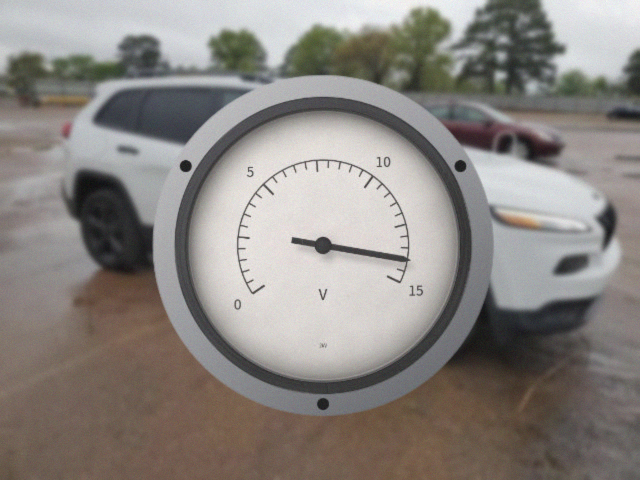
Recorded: 14 V
